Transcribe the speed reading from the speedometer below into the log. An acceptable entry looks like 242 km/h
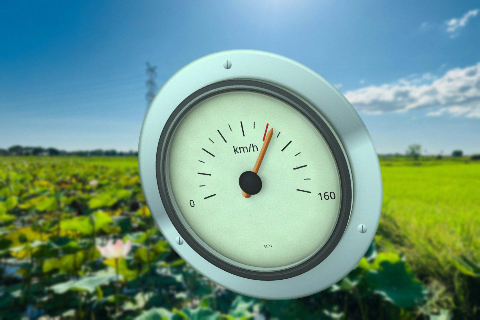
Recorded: 105 km/h
